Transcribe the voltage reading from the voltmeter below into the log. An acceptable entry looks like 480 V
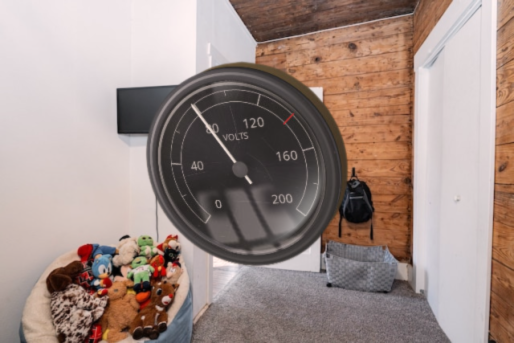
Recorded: 80 V
